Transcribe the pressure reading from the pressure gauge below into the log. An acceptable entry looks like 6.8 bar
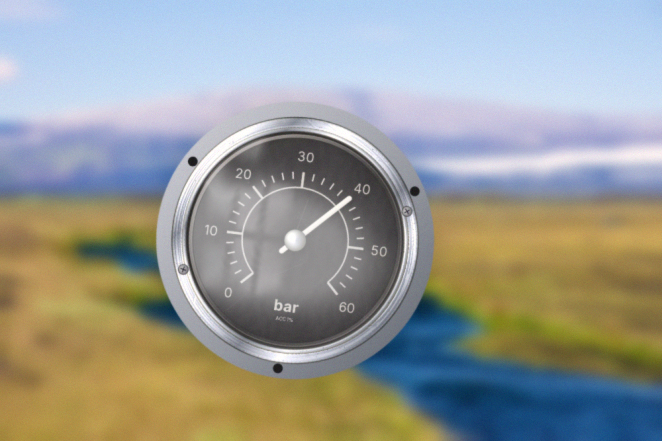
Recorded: 40 bar
